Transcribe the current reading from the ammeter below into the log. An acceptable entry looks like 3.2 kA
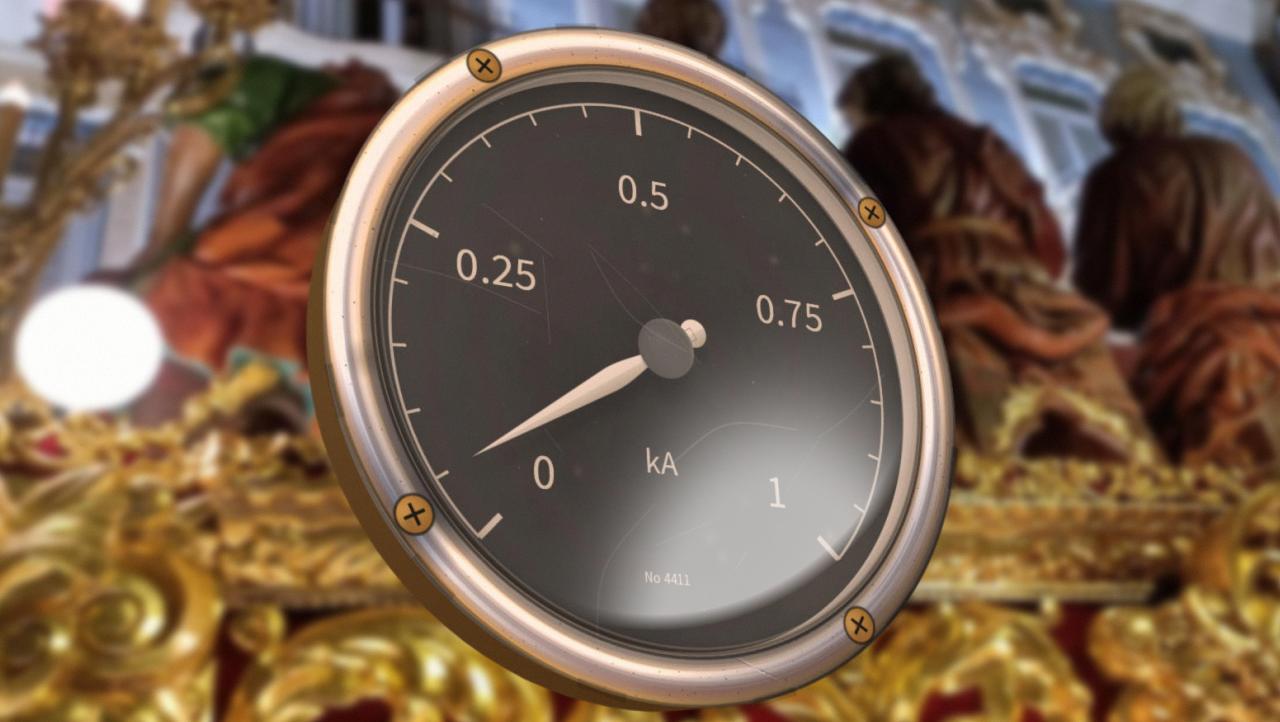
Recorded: 0.05 kA
